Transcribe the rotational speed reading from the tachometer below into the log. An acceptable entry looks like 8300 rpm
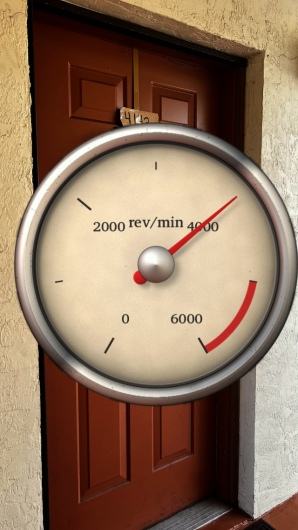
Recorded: 4000 rpm
